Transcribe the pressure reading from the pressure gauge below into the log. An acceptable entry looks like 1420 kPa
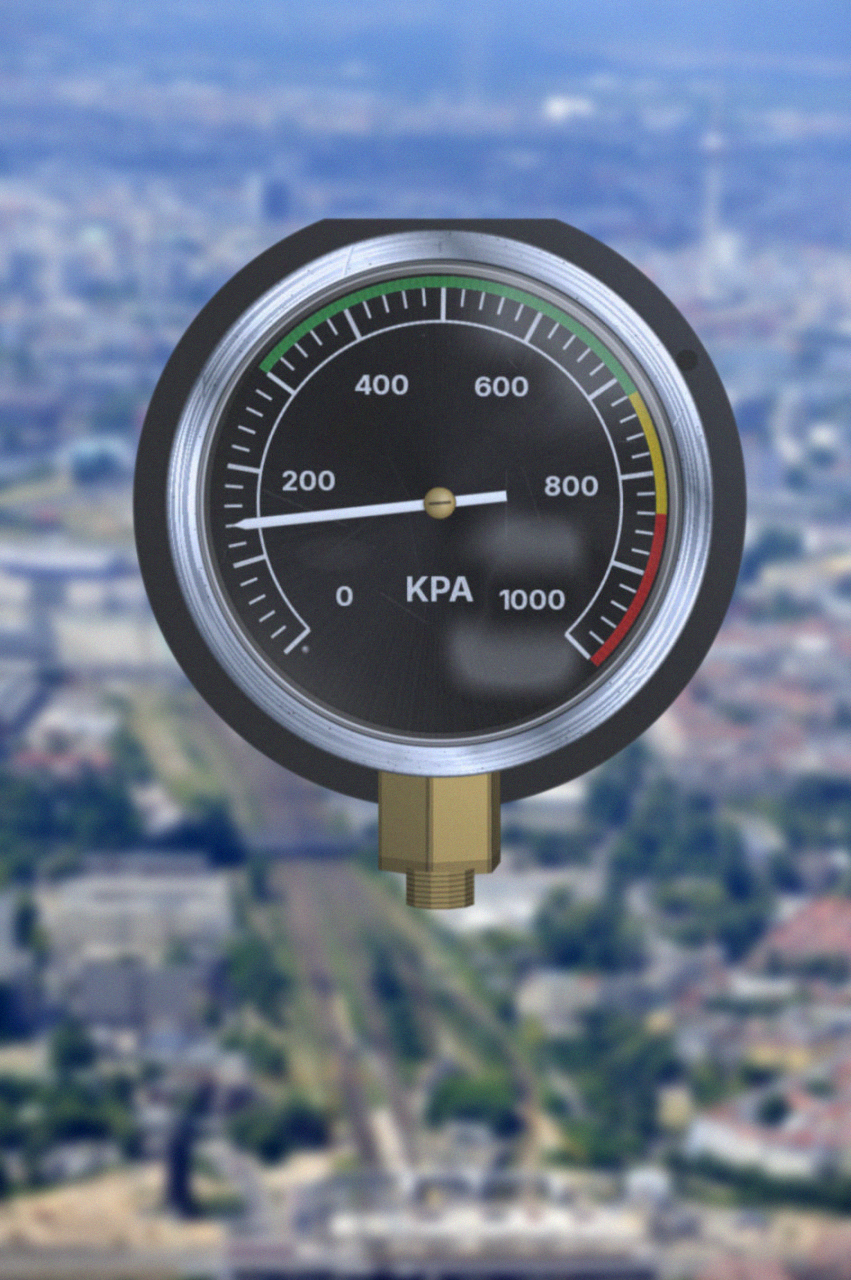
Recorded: 140 kPa
